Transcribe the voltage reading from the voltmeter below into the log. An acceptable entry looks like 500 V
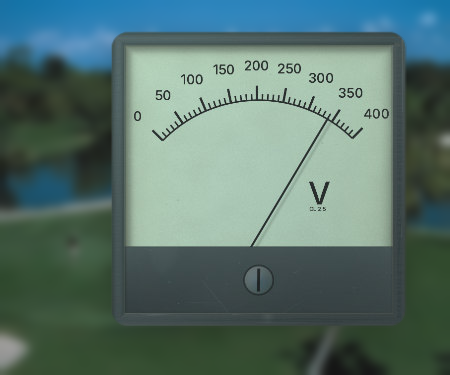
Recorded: 340 V
